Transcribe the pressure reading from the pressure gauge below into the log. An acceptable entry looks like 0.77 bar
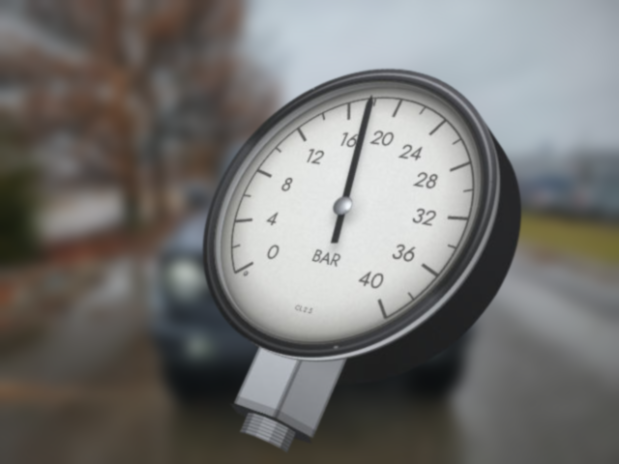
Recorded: 18 bar
